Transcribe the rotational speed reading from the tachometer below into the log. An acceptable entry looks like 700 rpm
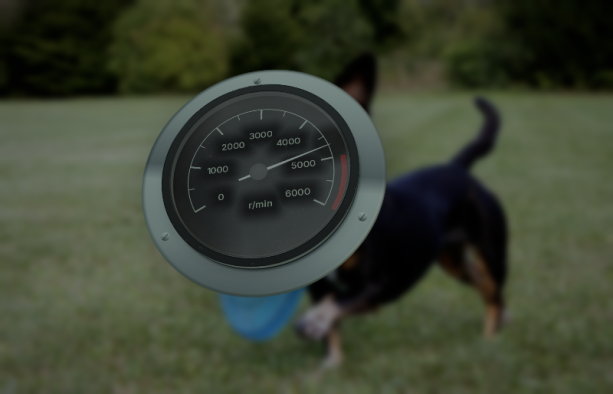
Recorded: 4750 rpm
